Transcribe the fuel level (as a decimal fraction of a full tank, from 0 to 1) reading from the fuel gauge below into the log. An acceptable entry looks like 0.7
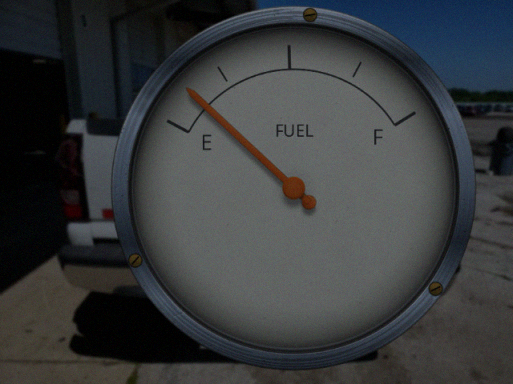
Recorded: 0.125
